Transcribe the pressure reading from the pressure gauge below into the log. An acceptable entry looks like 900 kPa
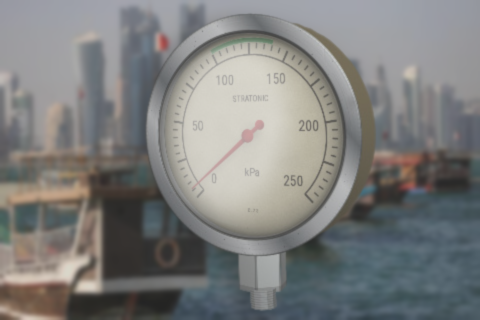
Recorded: 5 kPa
